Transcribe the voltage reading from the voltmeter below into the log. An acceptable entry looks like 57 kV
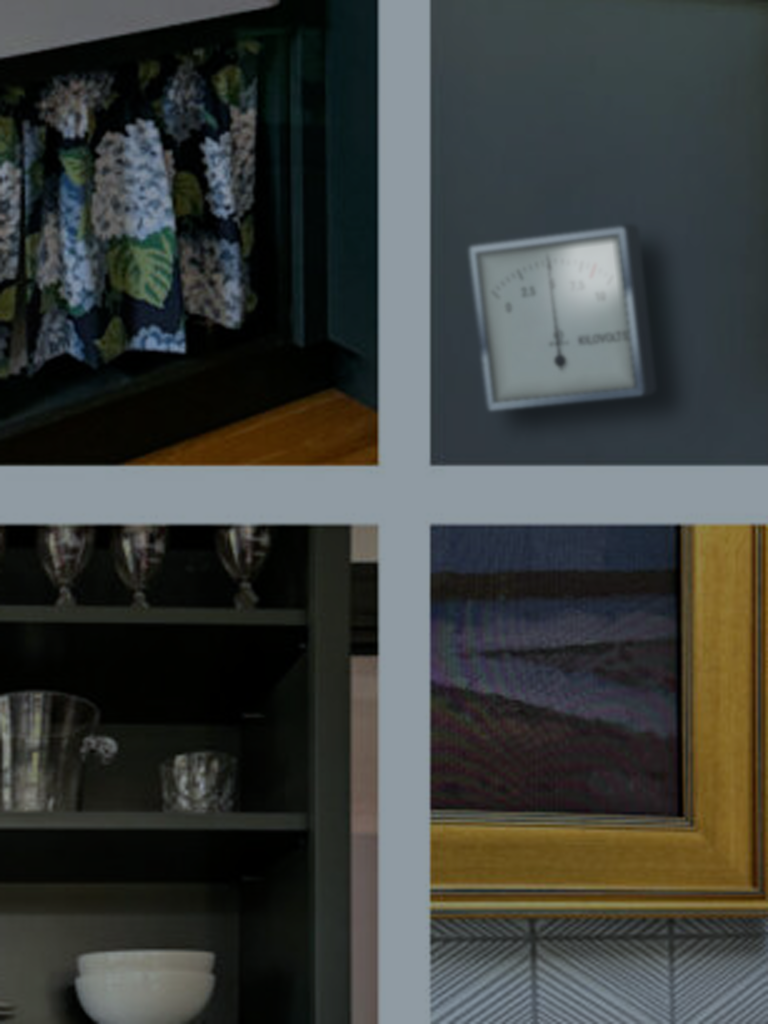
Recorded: 5 kV
